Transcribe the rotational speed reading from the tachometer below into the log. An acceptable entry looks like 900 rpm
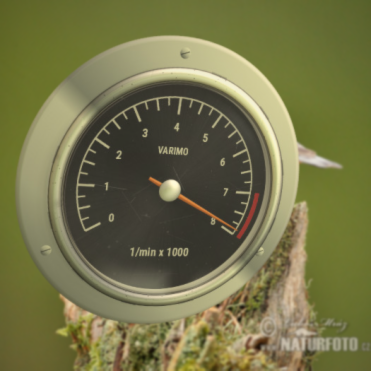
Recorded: 7875 rpm
